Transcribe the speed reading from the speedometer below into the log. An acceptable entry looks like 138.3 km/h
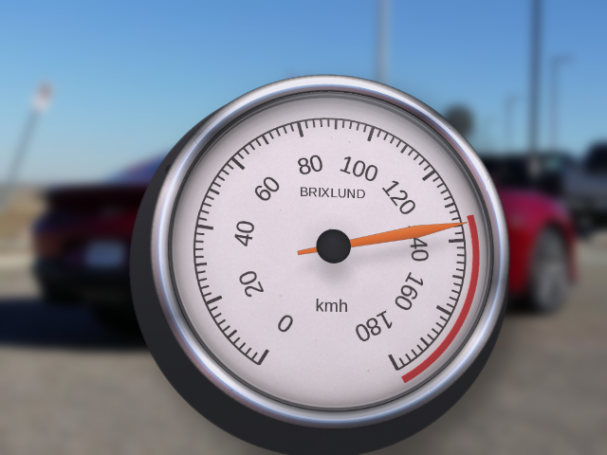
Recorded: 136 km/h
